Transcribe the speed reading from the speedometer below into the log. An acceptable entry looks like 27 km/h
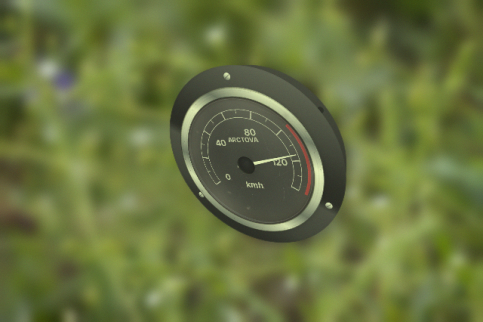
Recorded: 115 km/h
